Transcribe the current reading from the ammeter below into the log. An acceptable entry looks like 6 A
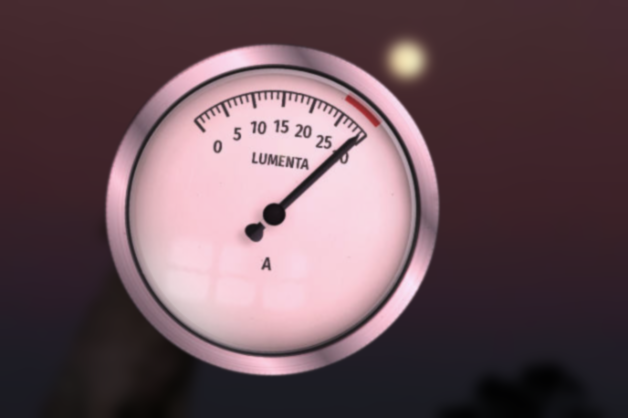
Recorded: 29 A
